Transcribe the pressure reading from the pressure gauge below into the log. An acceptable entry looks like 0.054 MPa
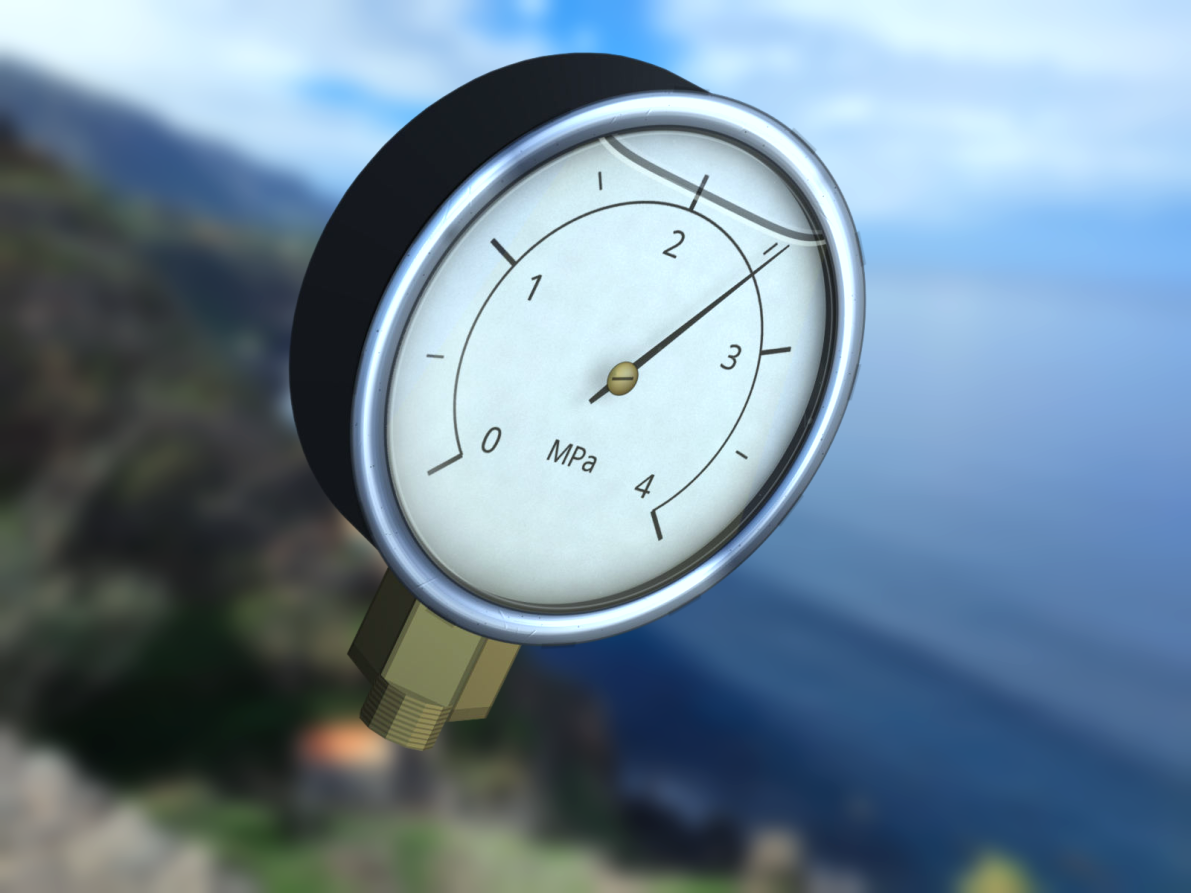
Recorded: 2.5 MPa
